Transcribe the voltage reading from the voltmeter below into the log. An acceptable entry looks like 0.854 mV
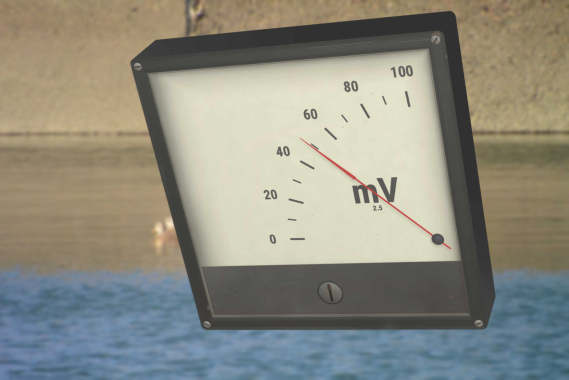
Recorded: 50 mV
